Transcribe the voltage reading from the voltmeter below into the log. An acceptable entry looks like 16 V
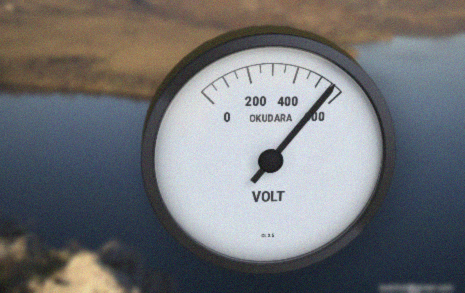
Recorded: 550 V
